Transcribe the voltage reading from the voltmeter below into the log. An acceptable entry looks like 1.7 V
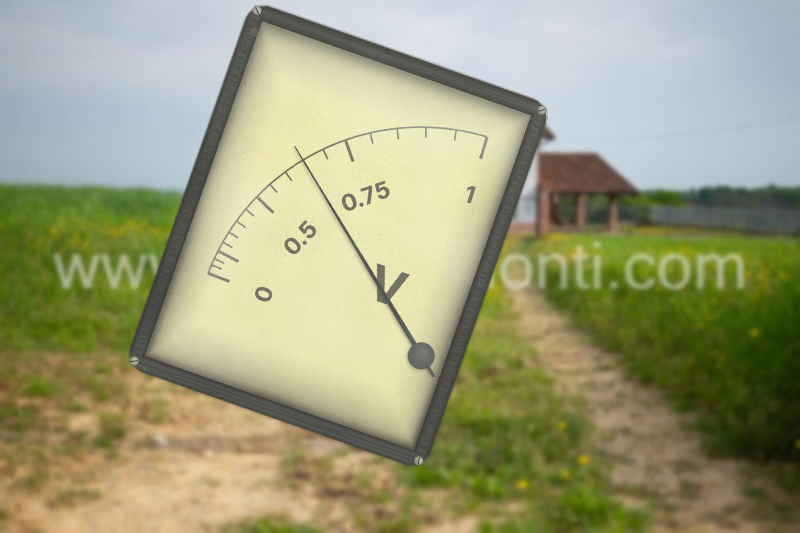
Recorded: 0.65 V
